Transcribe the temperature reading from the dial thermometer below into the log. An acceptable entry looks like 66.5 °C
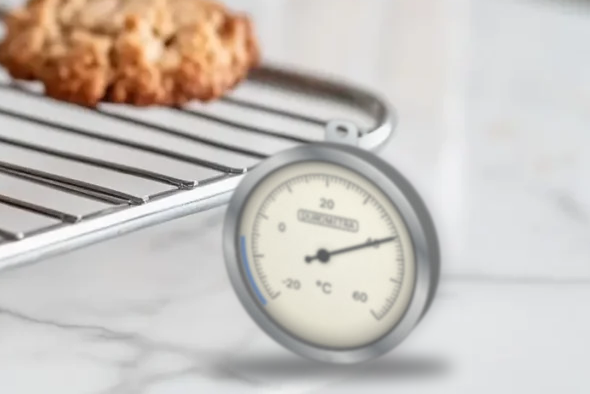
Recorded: 40 °C
